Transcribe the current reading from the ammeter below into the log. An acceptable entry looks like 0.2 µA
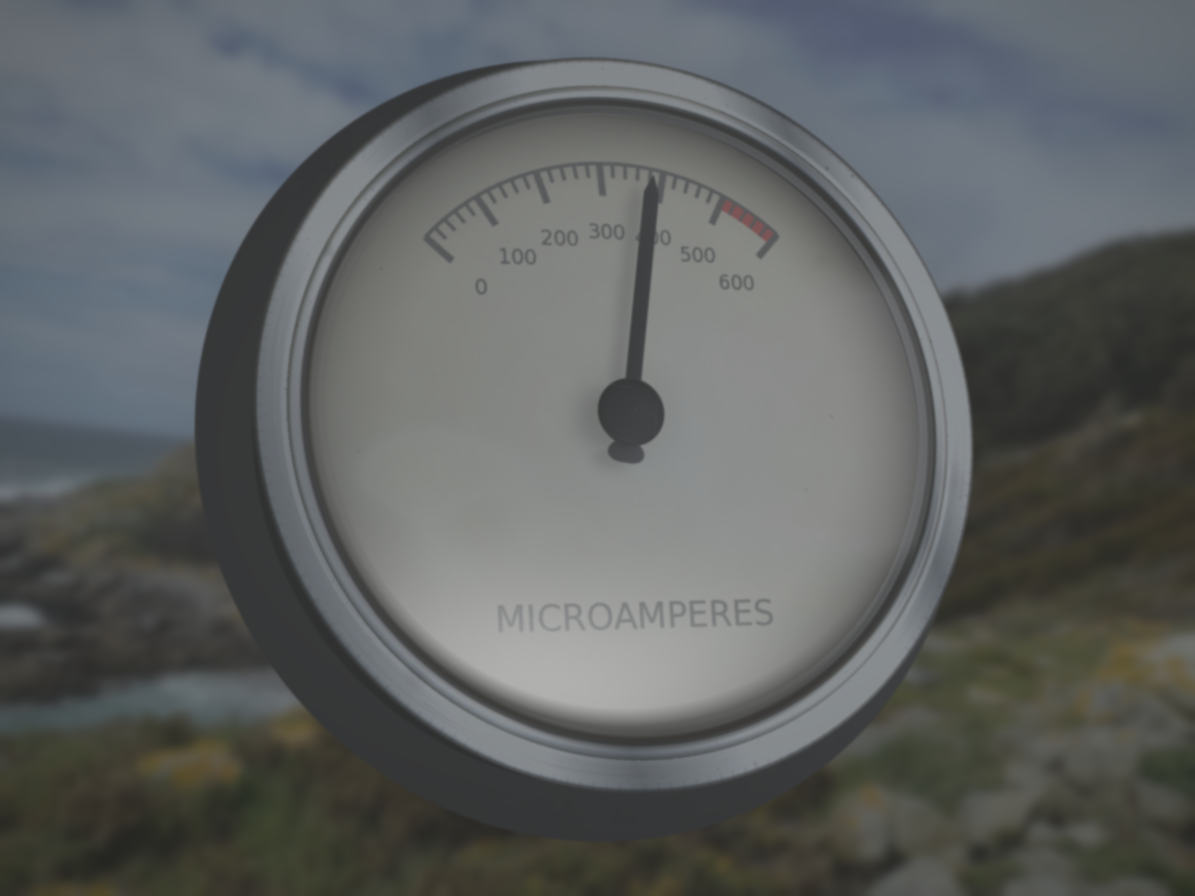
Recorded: 380 µA
